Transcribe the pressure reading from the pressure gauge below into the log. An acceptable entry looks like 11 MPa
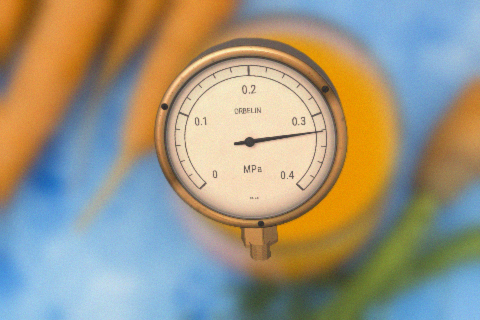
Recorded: 0.32 MPa
